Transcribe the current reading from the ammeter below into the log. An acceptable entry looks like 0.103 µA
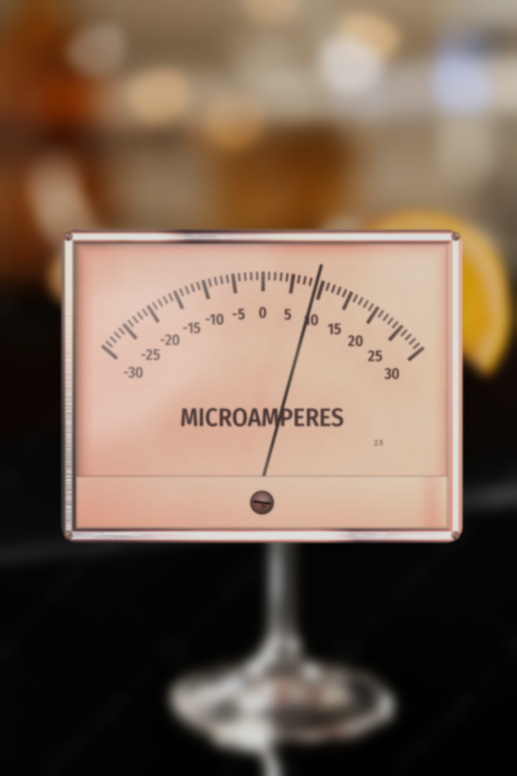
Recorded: 9 µA
